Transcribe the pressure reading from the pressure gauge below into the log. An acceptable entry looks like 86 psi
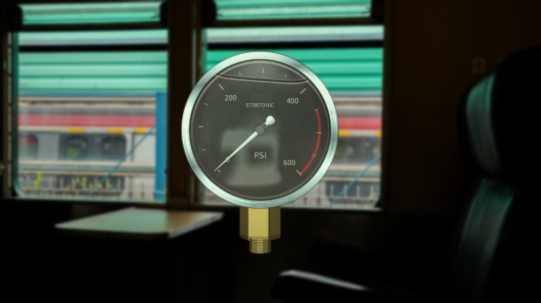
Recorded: 0 psi
